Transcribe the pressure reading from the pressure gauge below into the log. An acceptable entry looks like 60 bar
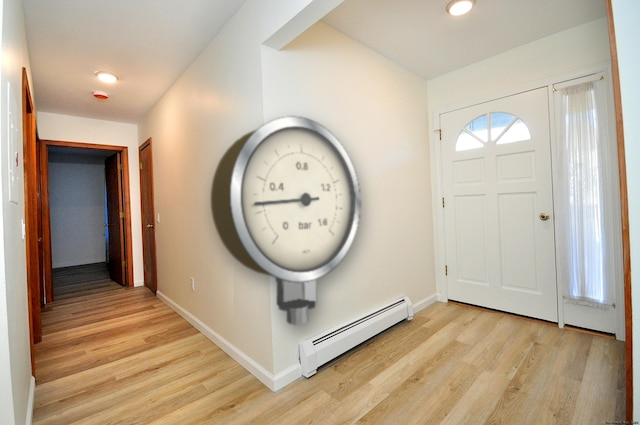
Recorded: 0.25 bar
